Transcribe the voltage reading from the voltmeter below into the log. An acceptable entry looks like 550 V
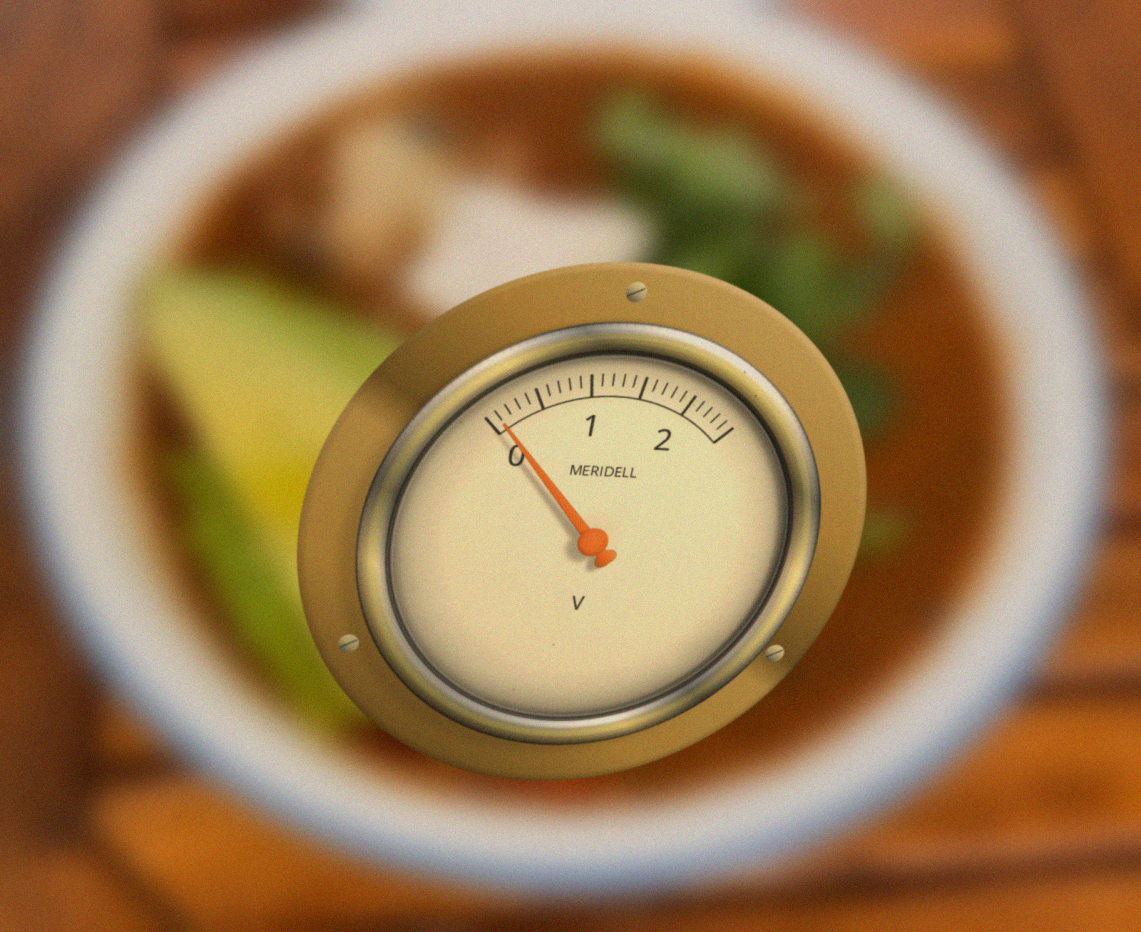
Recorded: 0.1 V
